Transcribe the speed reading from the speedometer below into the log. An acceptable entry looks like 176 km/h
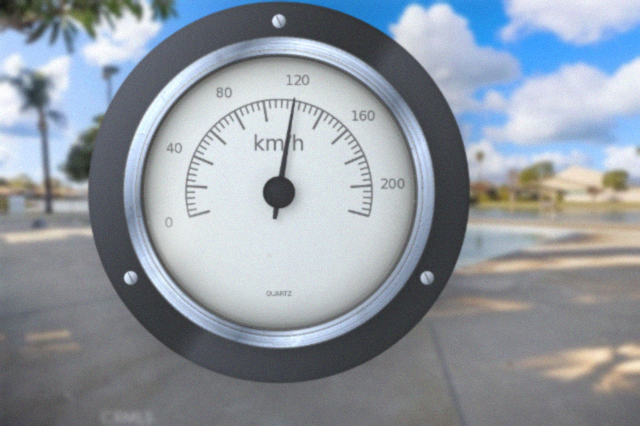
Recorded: 120 km/h
